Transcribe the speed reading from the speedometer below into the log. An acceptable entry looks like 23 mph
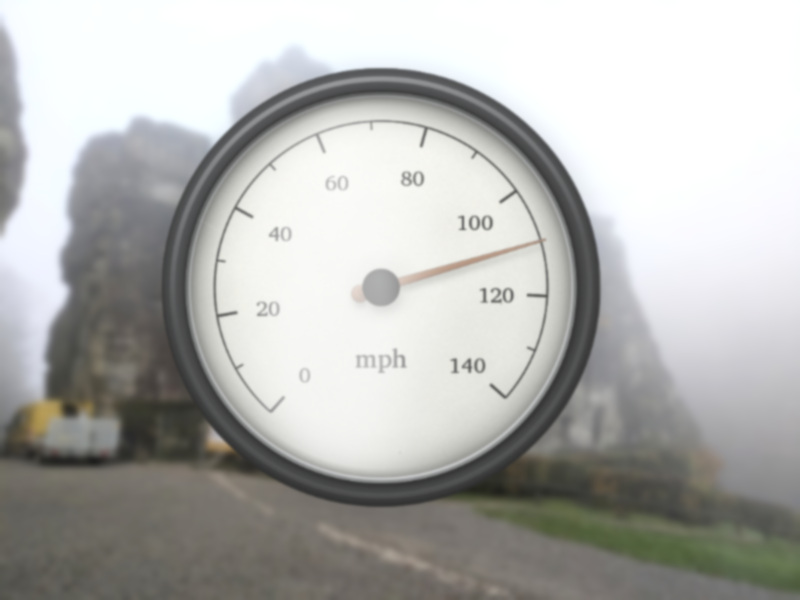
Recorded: 110 mph
